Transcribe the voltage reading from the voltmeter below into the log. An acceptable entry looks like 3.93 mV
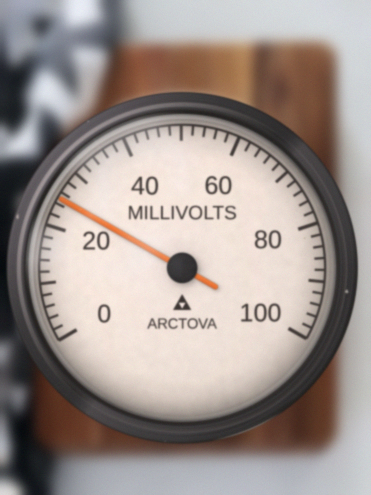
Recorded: 25 mV
